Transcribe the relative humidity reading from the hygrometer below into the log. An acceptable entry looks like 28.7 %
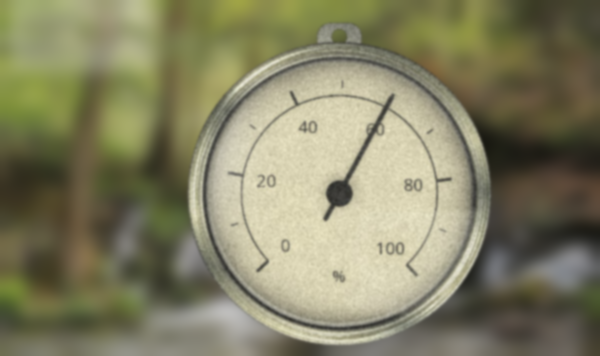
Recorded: 60 %
